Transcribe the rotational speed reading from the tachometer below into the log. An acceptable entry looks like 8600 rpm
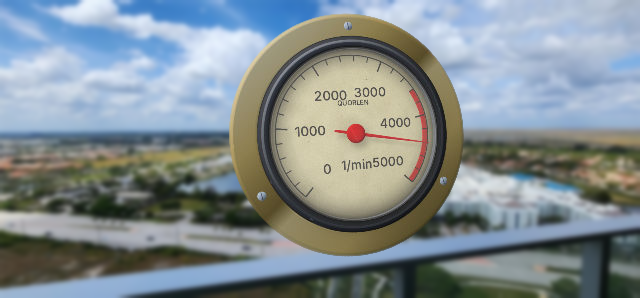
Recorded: 4400 rpm
